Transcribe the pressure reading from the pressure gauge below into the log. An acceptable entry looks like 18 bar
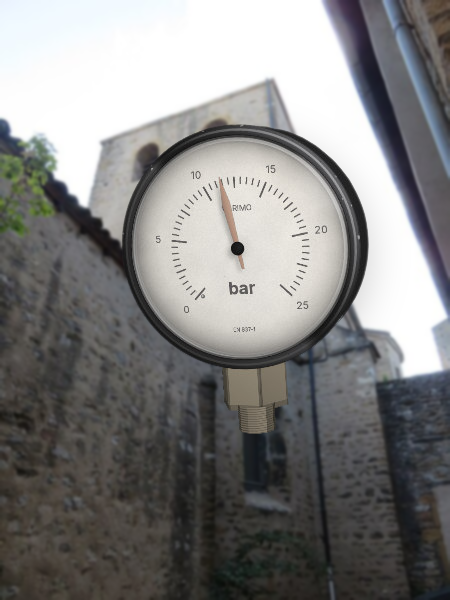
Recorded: 11.5 bar
